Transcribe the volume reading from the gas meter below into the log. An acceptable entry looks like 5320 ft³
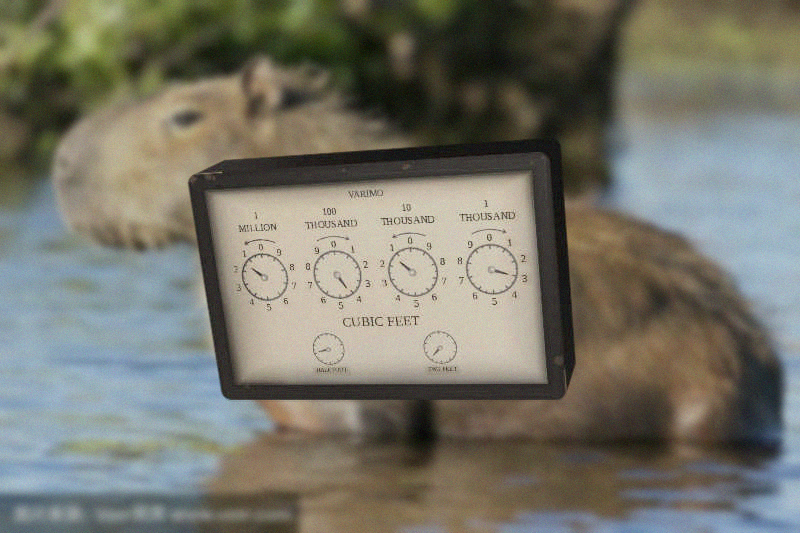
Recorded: 141300 ft³
